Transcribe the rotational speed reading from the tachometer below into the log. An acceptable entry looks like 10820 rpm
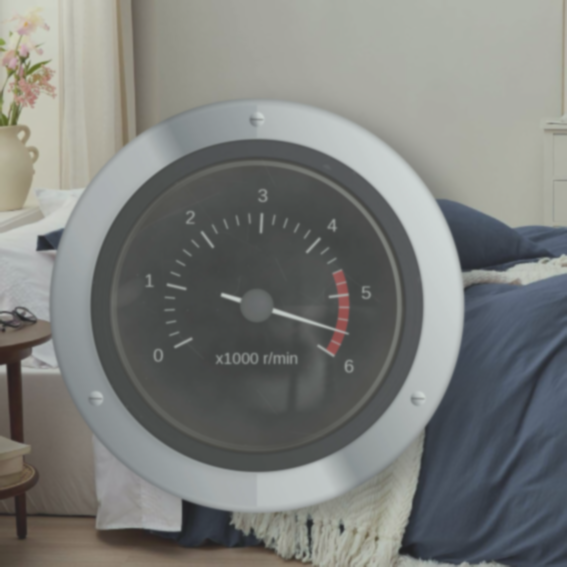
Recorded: 5600 rpm
